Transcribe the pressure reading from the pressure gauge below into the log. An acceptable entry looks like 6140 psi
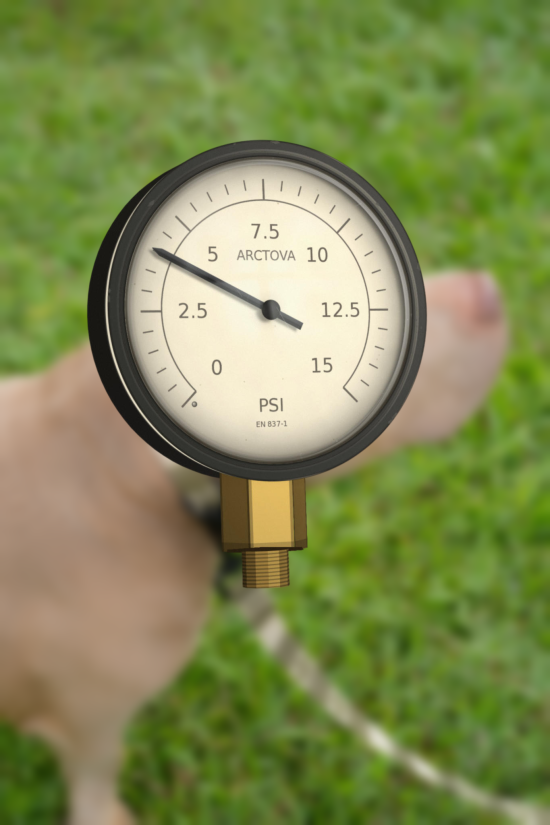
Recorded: 4 psi
